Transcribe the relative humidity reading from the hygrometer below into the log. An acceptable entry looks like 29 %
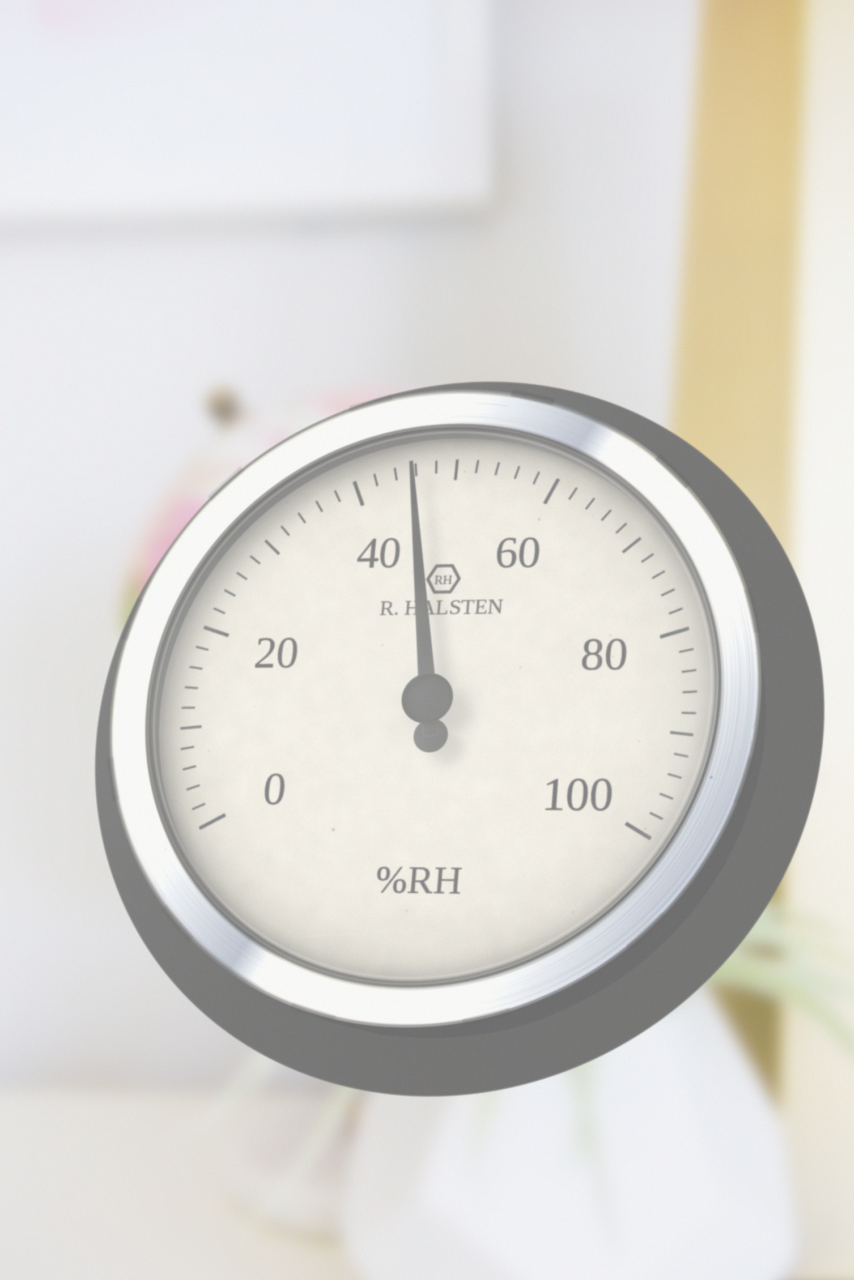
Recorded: 46 %
